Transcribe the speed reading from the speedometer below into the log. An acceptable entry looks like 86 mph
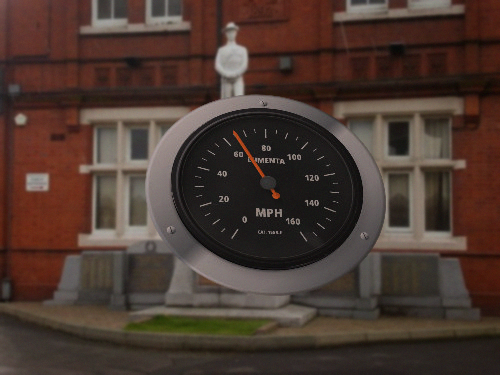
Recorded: 65 mph
